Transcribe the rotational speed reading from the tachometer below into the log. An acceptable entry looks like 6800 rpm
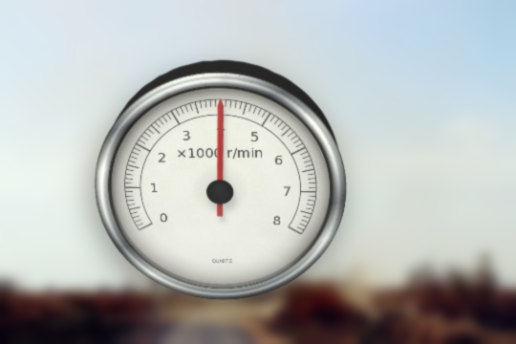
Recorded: 4000 rpm
